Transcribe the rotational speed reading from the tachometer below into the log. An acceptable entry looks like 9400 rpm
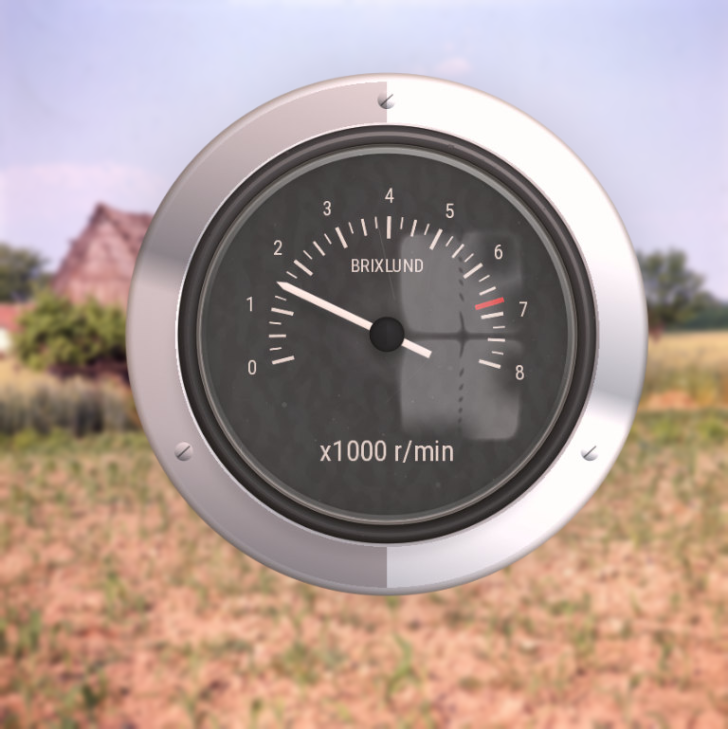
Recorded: 1500 rpm
